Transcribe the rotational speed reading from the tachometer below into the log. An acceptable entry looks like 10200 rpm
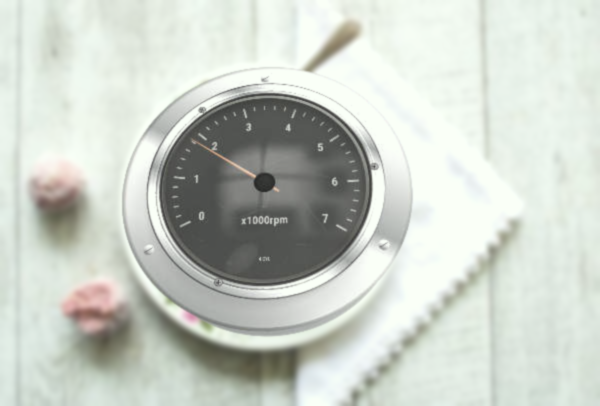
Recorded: 1800 rpm
